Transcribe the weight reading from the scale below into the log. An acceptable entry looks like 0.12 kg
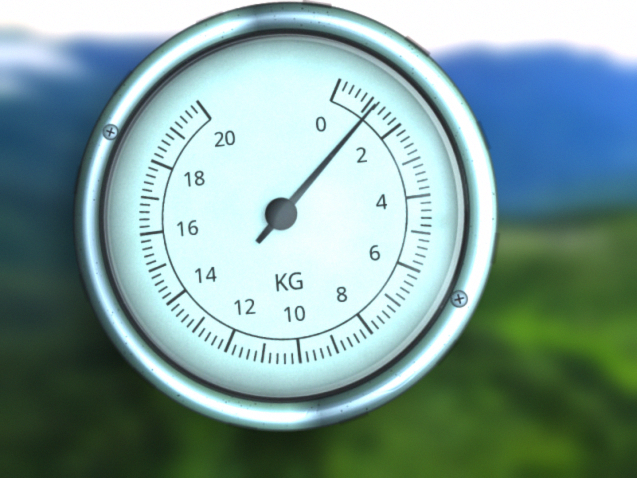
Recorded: 1.2 kg
